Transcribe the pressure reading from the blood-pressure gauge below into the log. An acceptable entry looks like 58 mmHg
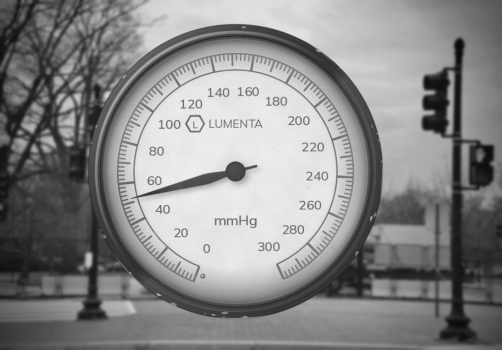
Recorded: 52 mmHg
